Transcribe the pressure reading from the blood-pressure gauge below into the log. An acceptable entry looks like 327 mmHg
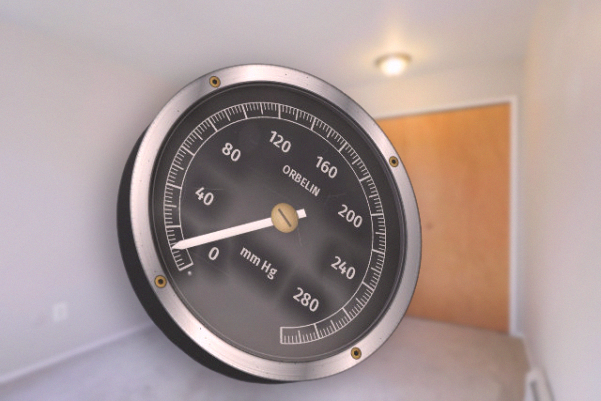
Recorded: 10 mmHg
